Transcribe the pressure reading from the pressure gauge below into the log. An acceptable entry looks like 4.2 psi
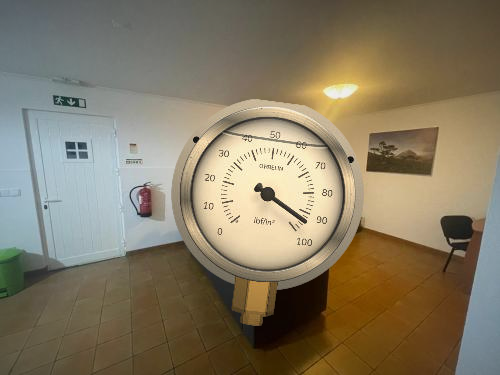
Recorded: 94 psi
